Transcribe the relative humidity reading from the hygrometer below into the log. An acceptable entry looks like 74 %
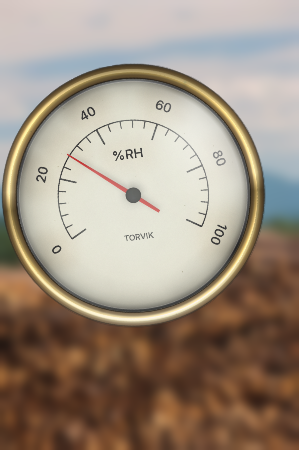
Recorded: 28 %
